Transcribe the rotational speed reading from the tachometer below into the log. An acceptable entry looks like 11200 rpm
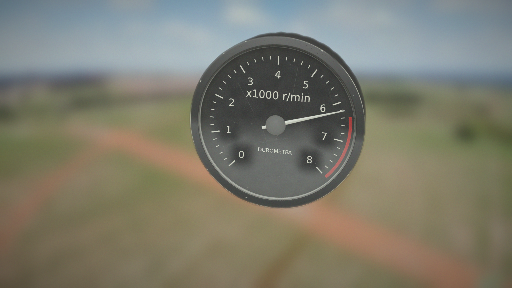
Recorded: 6200 rpm
